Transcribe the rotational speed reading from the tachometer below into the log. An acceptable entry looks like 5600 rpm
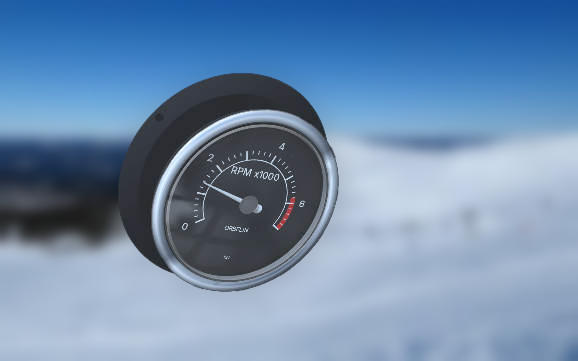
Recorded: 1400 rpm
